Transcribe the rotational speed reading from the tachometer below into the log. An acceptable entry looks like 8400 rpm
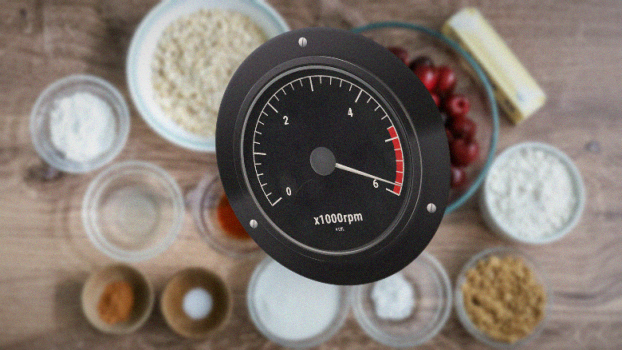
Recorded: 5800 rpm
